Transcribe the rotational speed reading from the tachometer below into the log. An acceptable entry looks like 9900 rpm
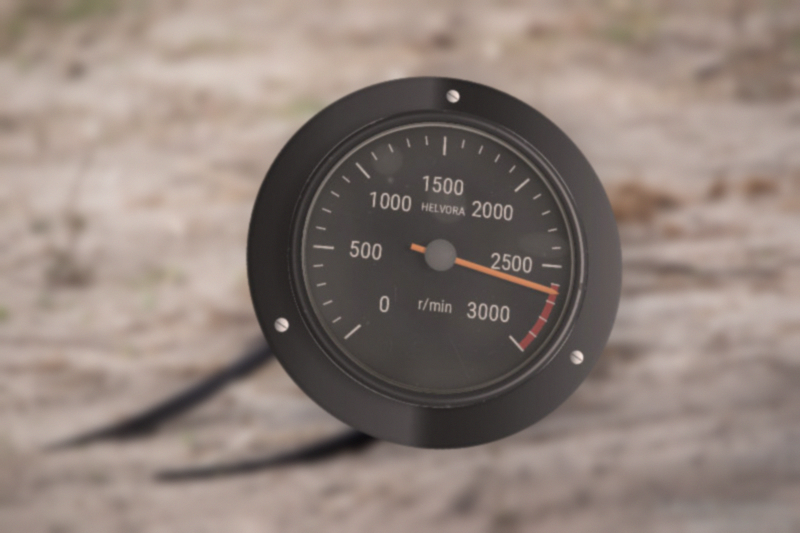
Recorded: 2650 rpm
